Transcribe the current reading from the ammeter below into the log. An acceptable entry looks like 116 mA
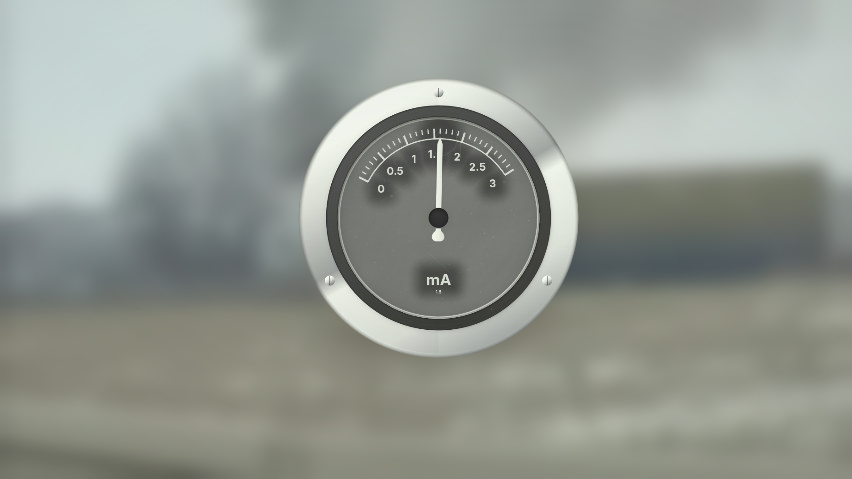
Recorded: 1.6 mA
